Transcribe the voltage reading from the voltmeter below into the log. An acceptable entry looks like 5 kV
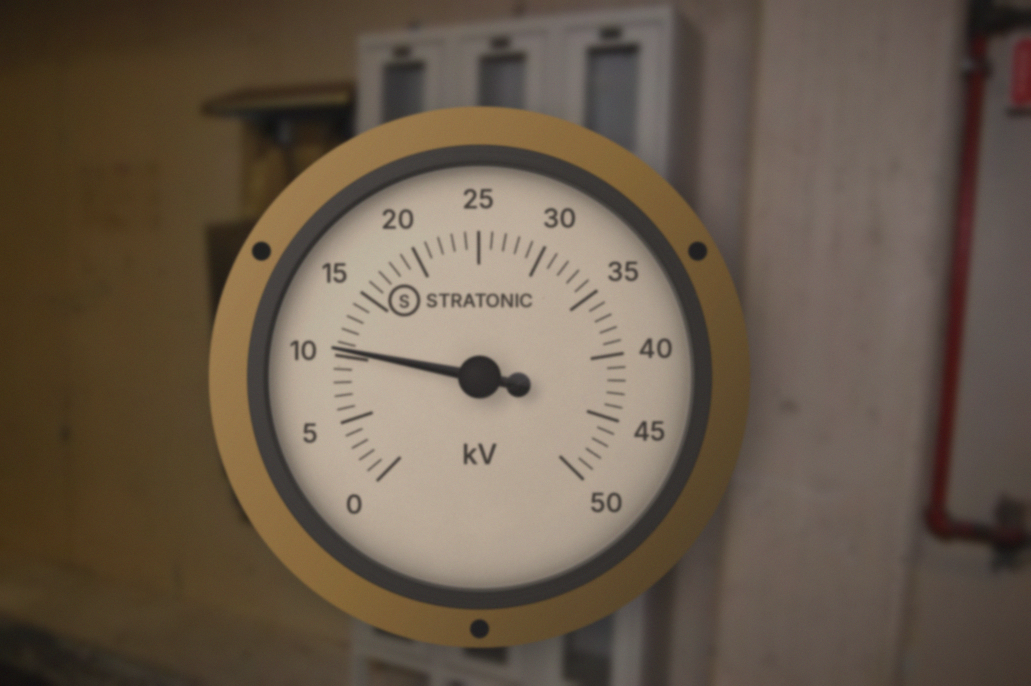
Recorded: 10.5 kV
